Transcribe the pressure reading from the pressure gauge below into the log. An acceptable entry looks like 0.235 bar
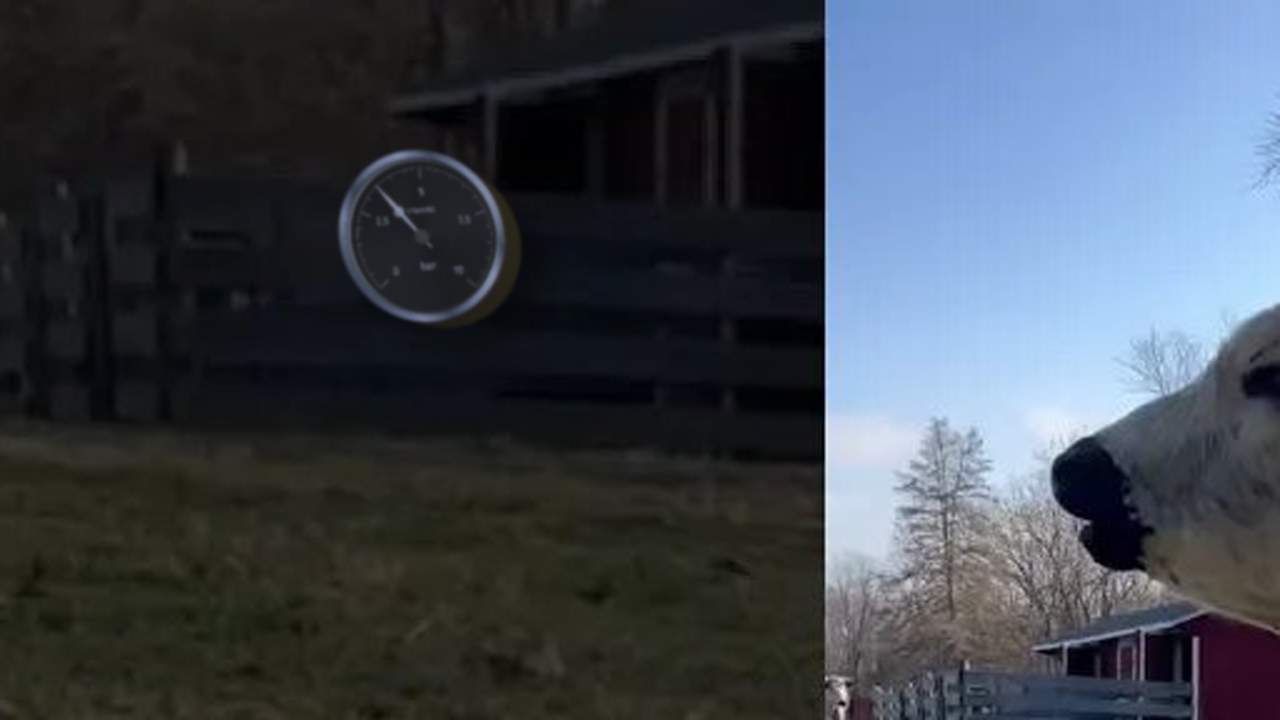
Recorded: 3.5 bar
